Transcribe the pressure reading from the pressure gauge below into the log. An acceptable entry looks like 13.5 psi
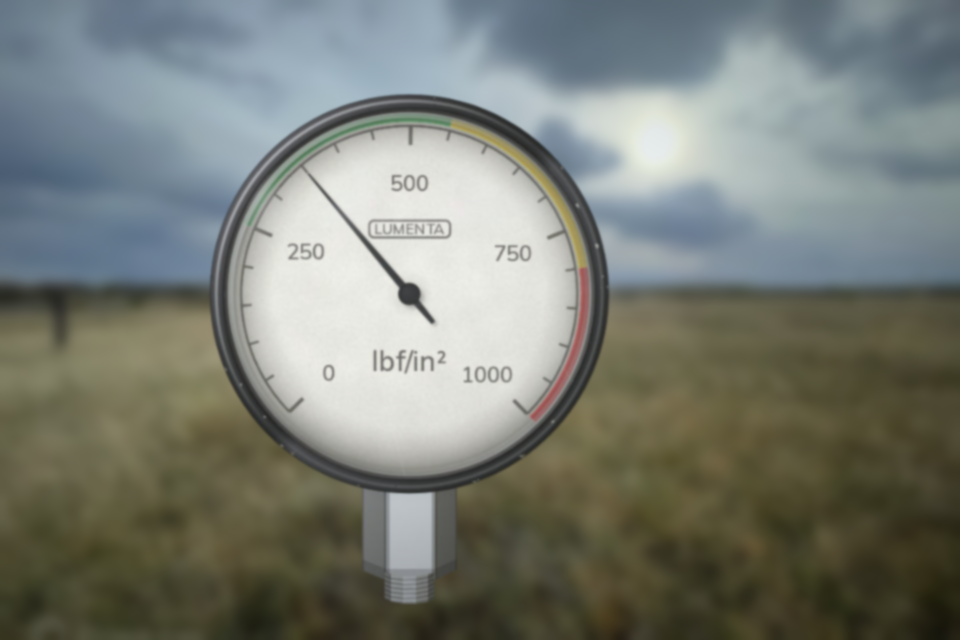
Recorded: 350 psi
